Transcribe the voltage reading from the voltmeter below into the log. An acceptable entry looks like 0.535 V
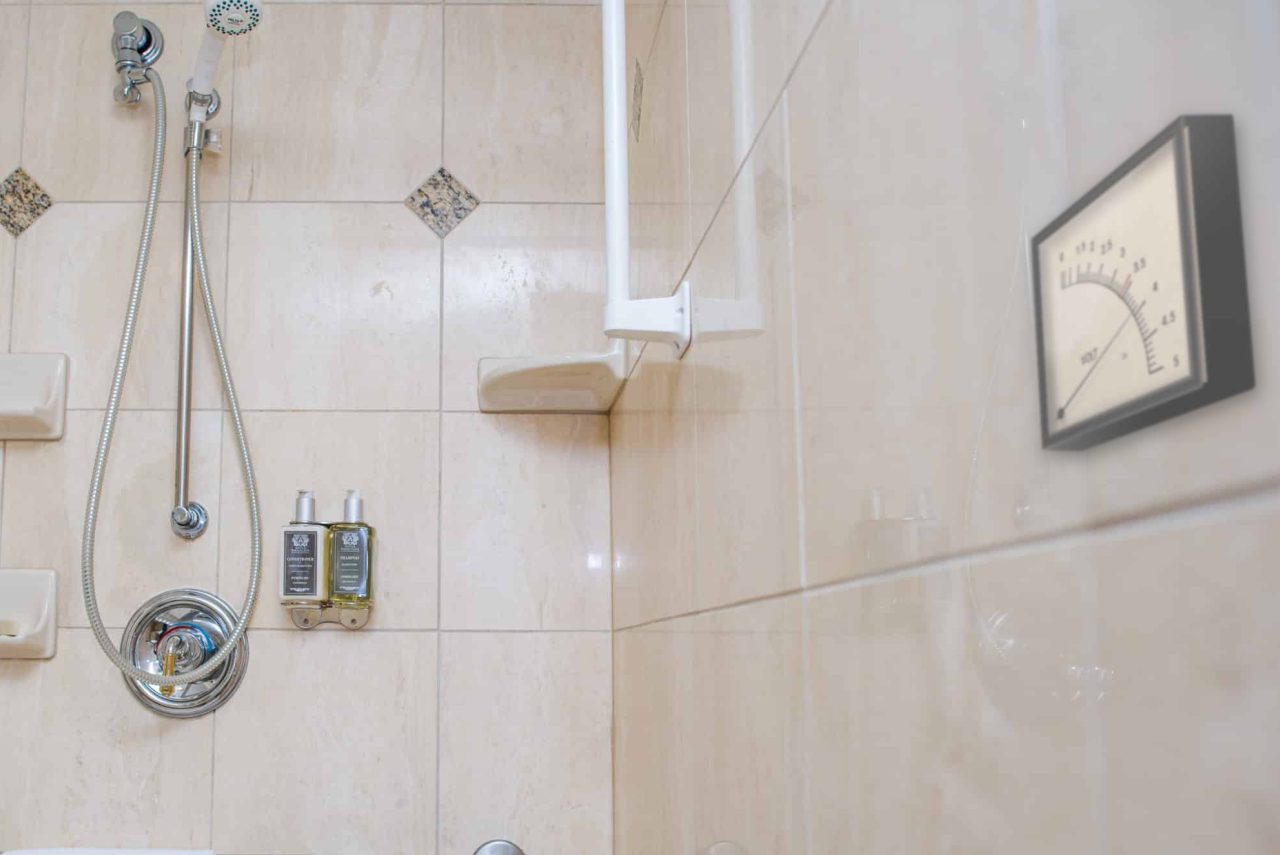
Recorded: 4 V
